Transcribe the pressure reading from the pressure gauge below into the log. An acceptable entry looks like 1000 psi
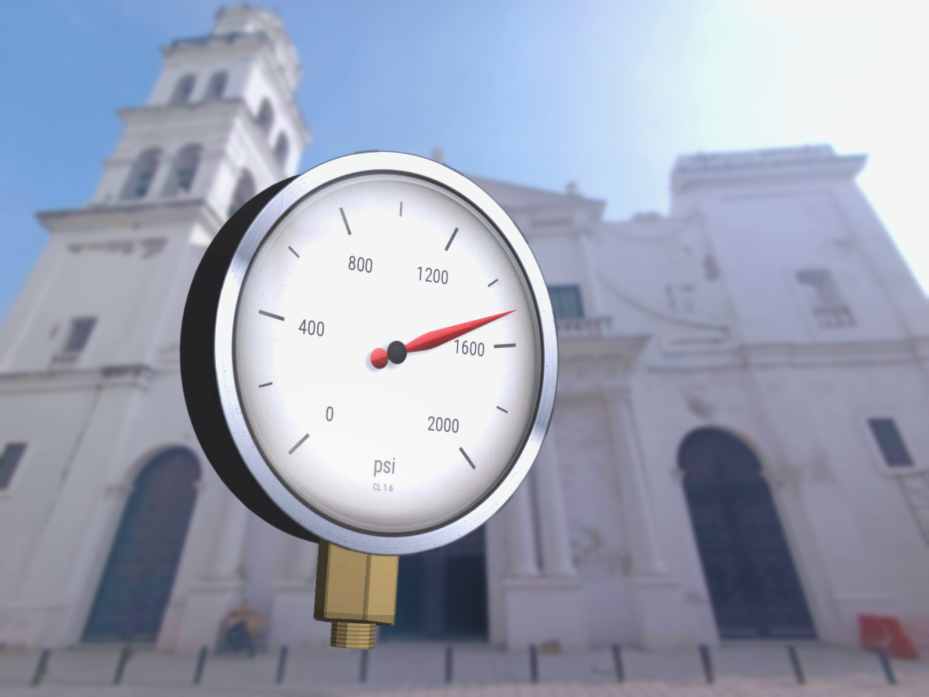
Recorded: 1500 psi
